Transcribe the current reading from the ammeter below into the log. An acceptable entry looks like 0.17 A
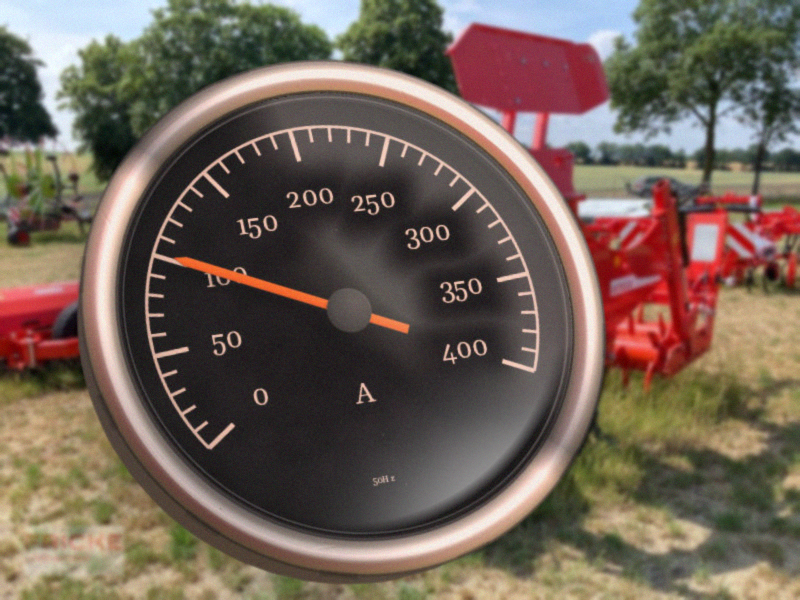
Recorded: 100 A
